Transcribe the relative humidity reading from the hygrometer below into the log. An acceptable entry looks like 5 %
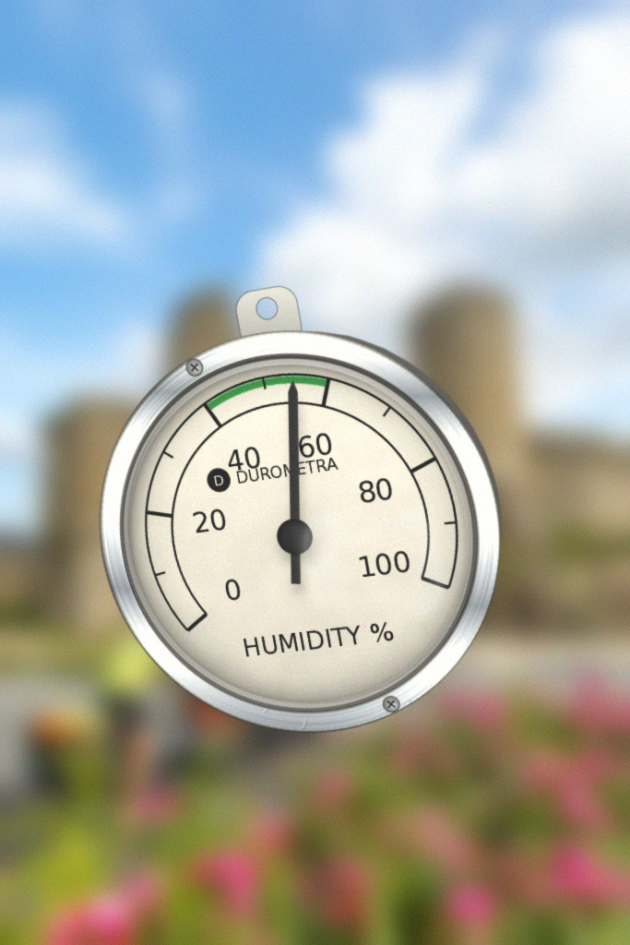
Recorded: 55 %
